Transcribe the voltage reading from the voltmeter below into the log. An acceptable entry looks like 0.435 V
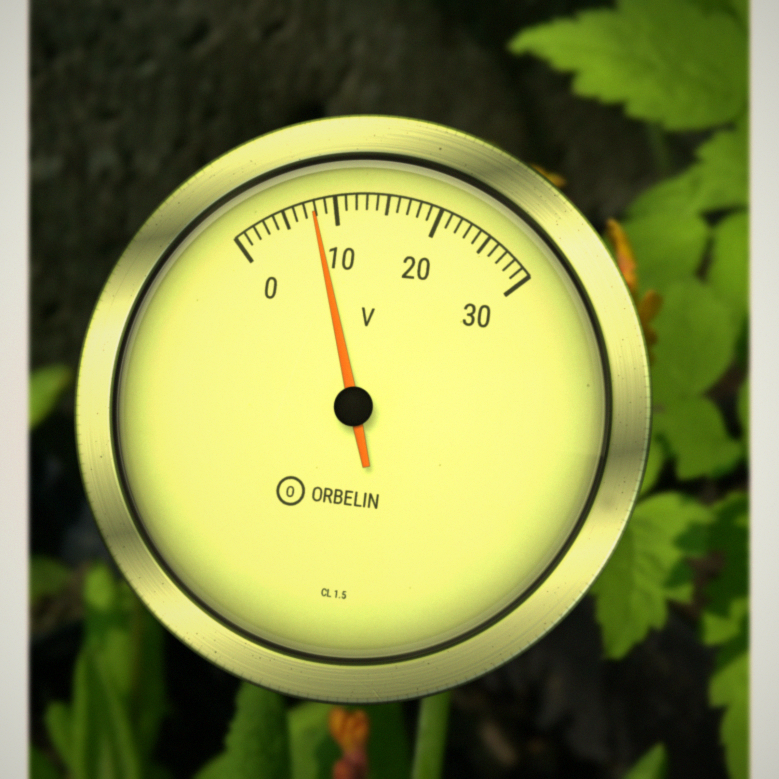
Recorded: 8 V
